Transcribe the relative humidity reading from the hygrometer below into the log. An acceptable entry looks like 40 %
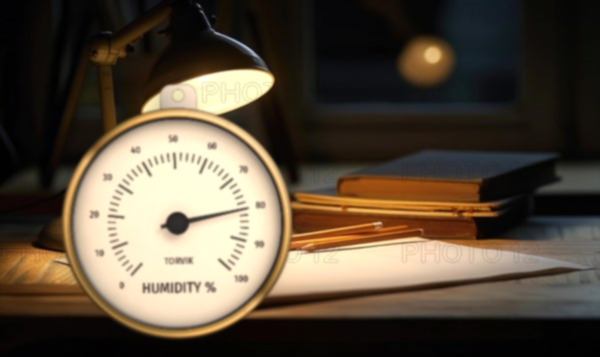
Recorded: 80 %
